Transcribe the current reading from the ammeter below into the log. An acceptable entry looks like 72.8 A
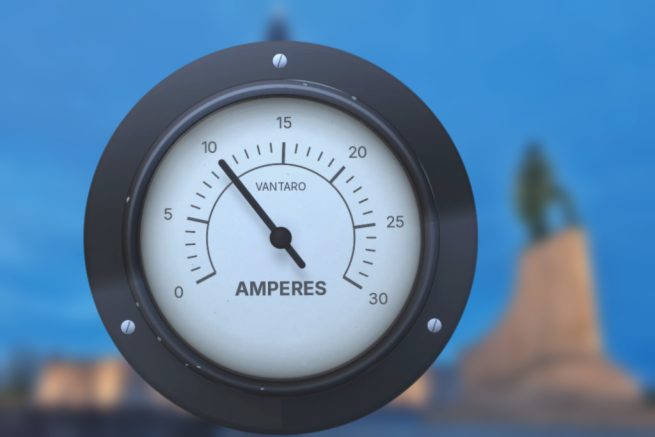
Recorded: 10 A
